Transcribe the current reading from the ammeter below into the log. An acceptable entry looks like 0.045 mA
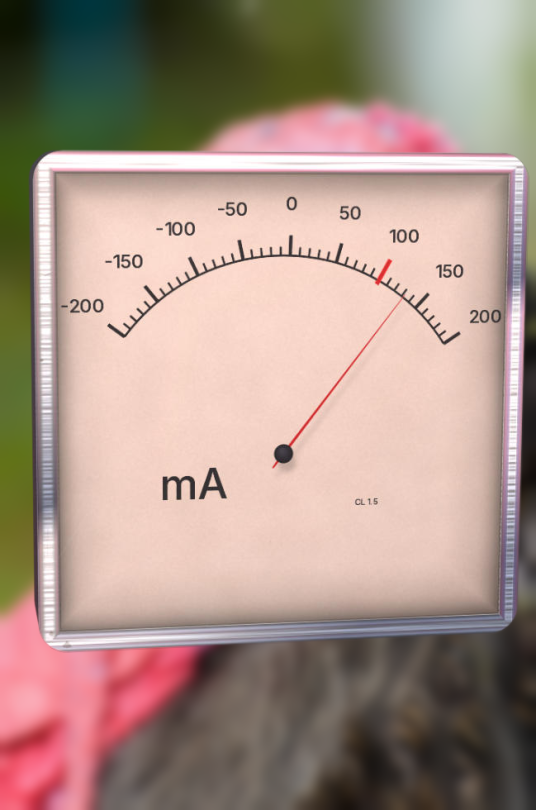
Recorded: 130 mA
